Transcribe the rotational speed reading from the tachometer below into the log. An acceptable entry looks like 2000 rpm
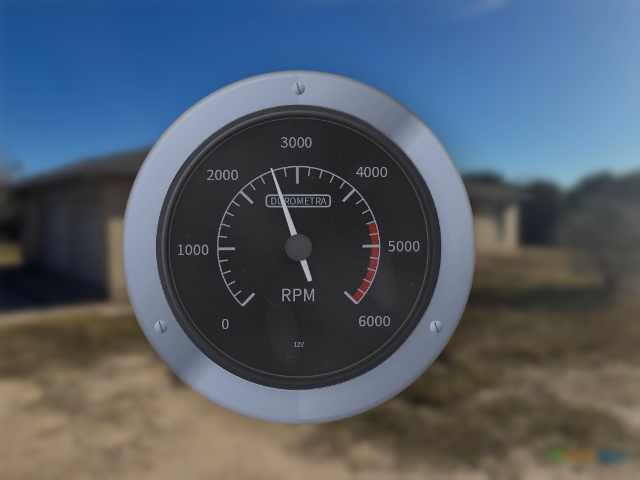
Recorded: 2600 rpm
